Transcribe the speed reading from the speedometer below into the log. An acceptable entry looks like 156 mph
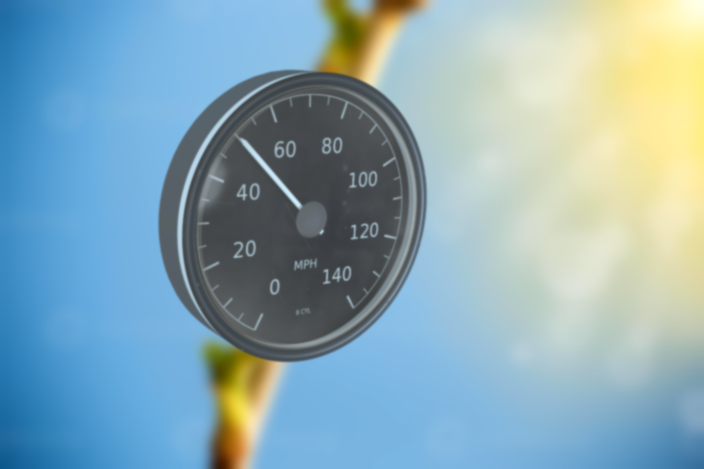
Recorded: 50 mph
